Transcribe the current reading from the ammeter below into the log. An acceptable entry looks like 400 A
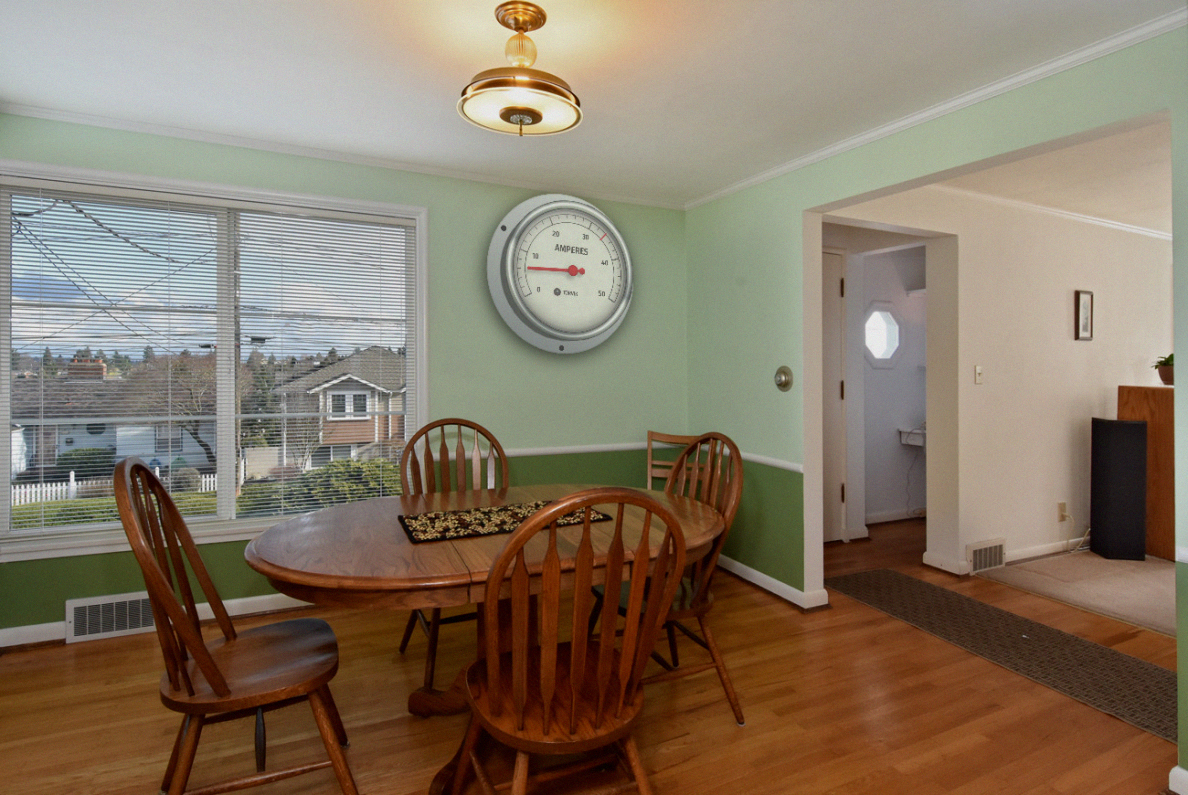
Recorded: 6 A
